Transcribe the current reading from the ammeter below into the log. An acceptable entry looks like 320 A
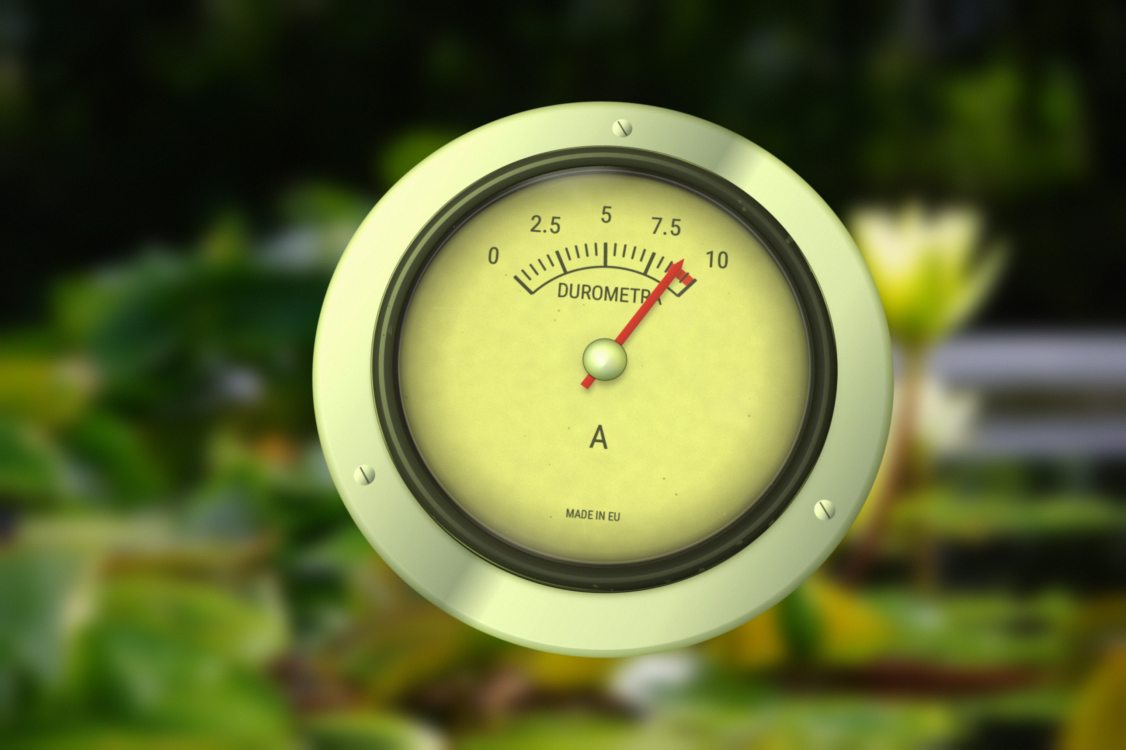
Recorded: 9 A
